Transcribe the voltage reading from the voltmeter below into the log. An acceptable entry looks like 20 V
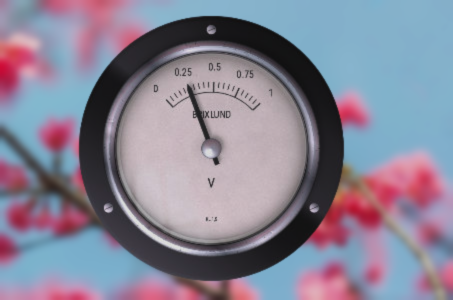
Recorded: 0.25 V
